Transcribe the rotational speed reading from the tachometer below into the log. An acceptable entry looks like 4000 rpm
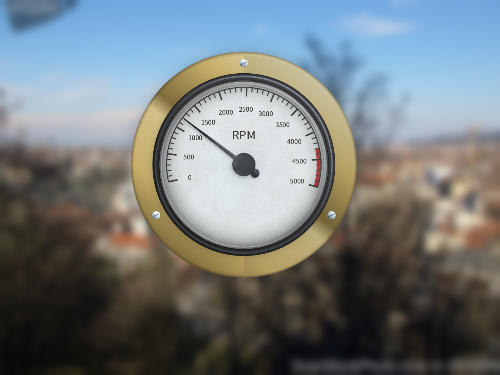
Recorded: 1200 rpm
